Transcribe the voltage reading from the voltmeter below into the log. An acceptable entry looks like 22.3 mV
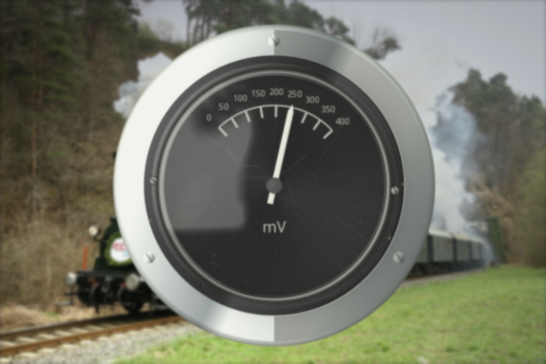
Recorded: 250 mV
